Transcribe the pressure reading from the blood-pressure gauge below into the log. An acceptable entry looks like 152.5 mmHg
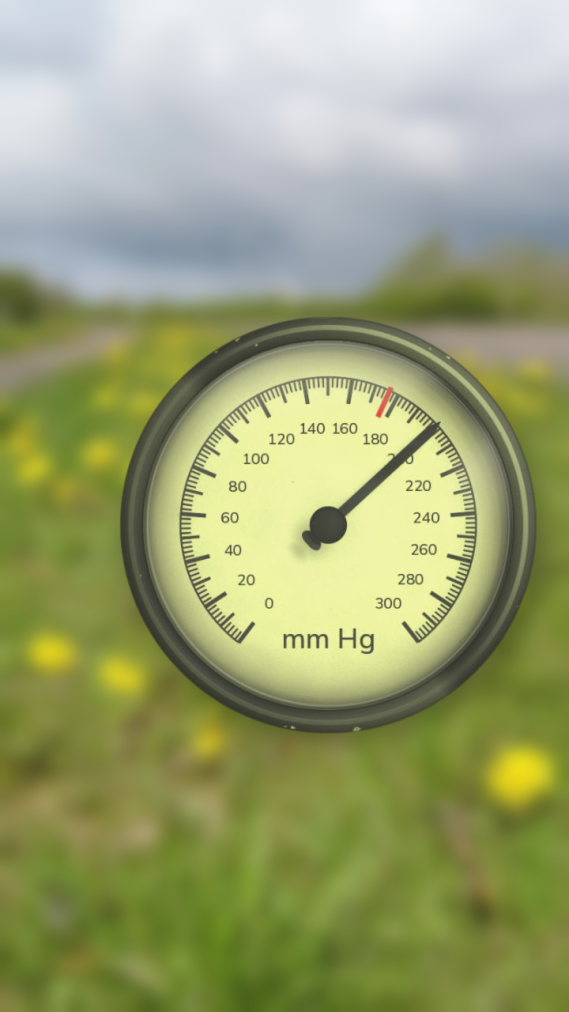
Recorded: 200 mmHg
